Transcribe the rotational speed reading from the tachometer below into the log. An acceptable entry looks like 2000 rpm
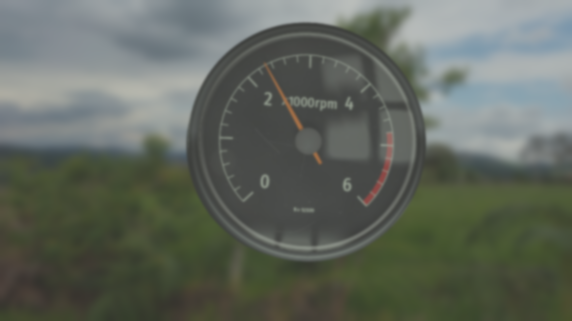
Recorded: 2300 rpm
